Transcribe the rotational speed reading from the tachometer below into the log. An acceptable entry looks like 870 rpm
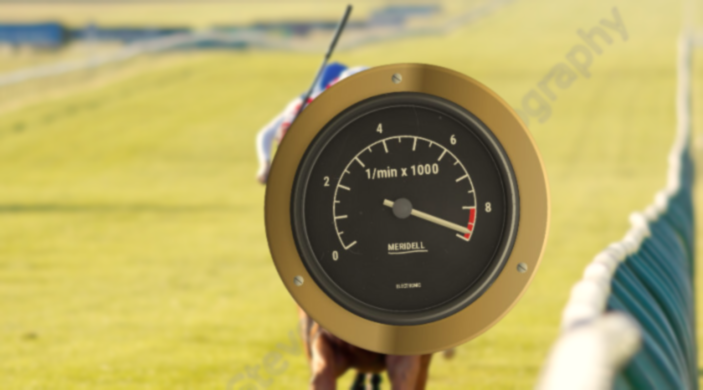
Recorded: 8750 rpm
